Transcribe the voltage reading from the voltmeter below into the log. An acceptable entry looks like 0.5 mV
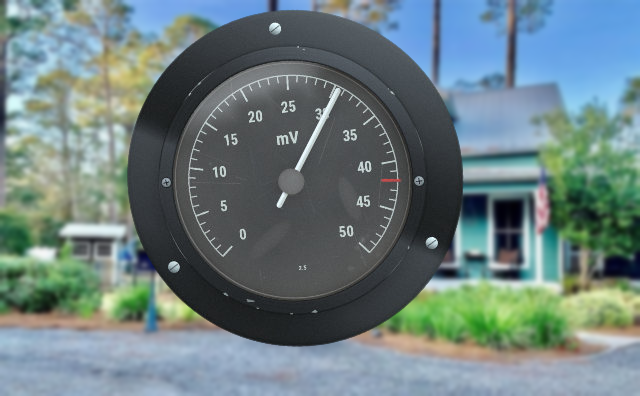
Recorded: 30.5 mV
